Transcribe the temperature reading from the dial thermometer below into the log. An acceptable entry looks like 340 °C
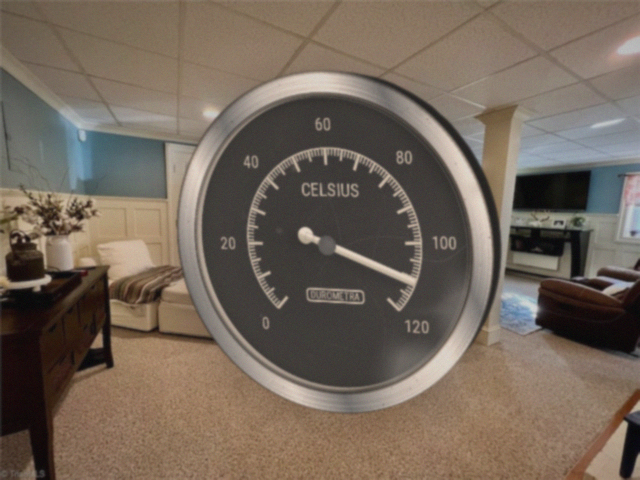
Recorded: 110 °C
